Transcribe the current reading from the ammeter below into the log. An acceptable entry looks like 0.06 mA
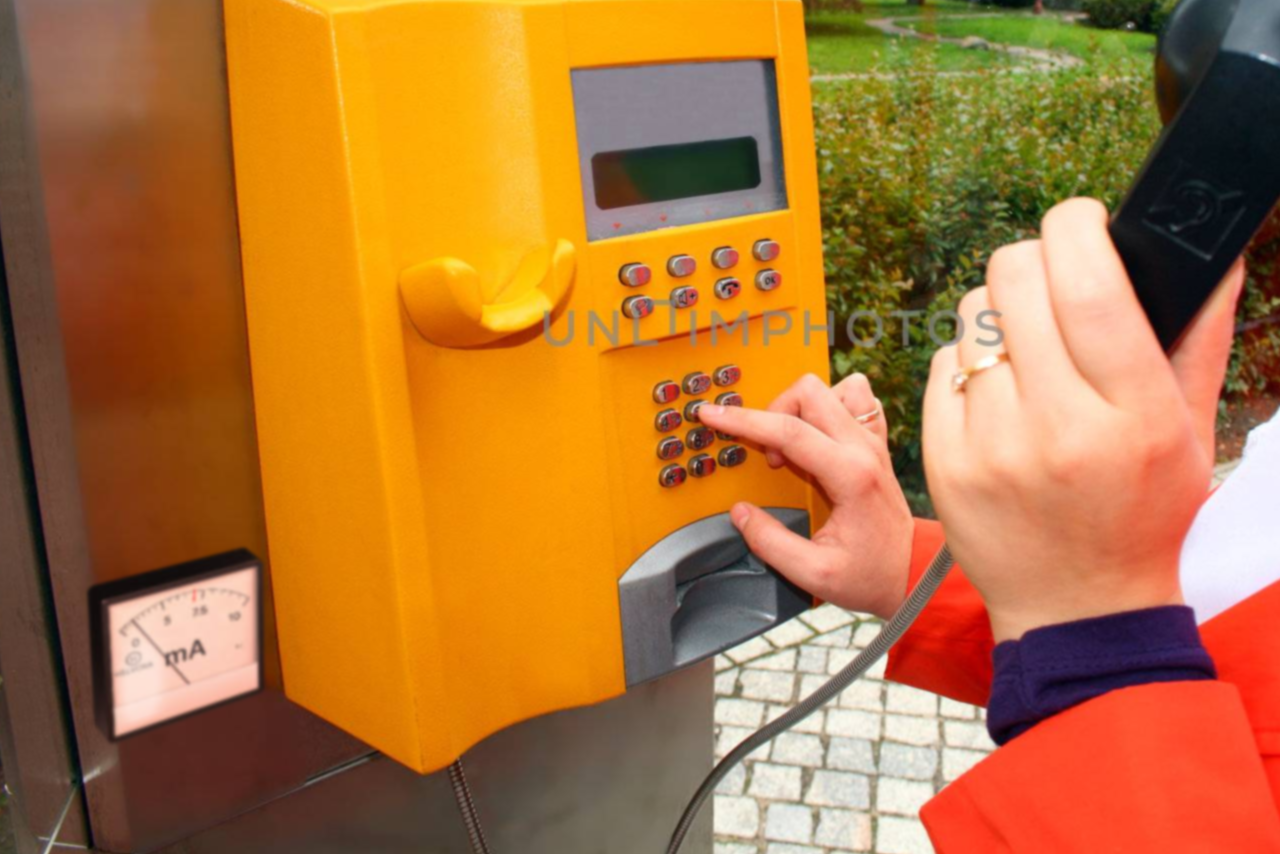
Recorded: 2.5 mA
